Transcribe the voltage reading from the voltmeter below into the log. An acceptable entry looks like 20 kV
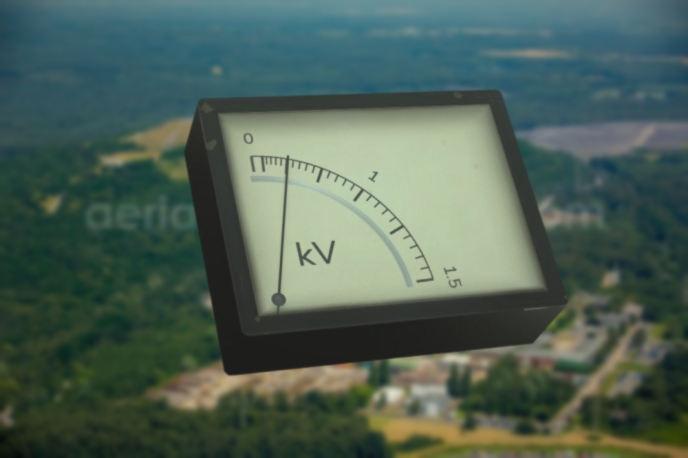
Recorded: 0.5 kV
